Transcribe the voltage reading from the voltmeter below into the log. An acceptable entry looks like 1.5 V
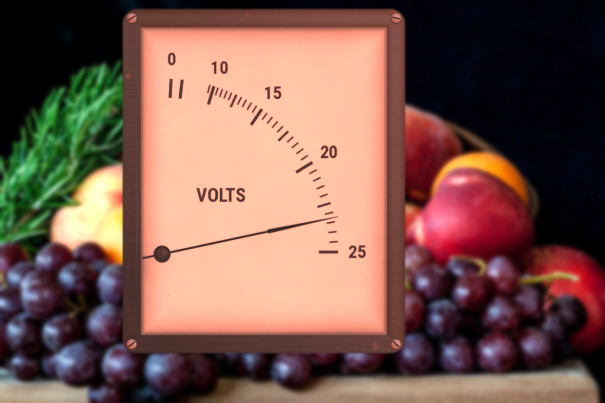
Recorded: 23.25 V
